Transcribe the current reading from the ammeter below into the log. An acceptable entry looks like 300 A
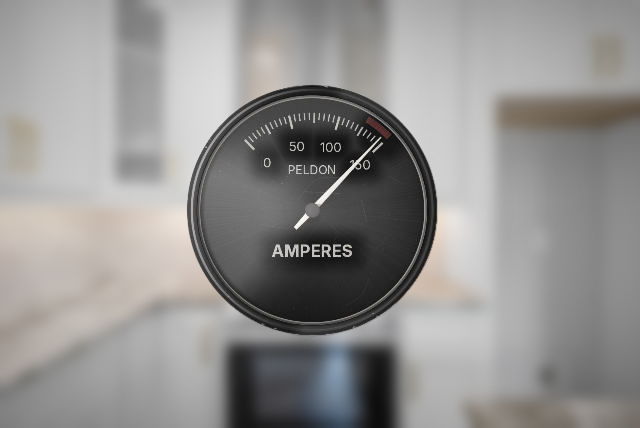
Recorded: 145 A
